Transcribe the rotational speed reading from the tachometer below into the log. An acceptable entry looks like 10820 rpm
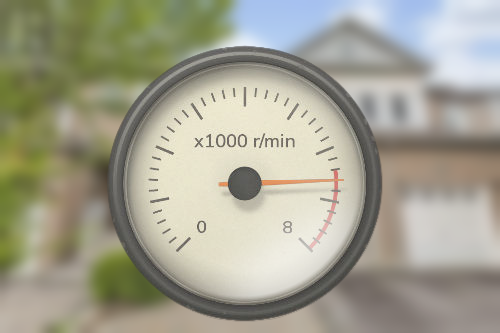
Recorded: 6600 rpm
